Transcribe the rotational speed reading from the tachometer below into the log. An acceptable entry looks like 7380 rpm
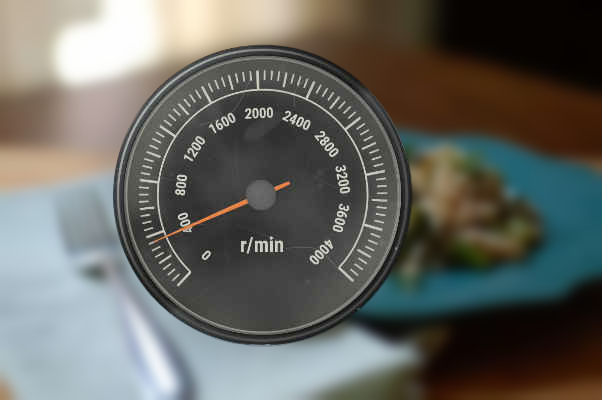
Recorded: 350 rpm
